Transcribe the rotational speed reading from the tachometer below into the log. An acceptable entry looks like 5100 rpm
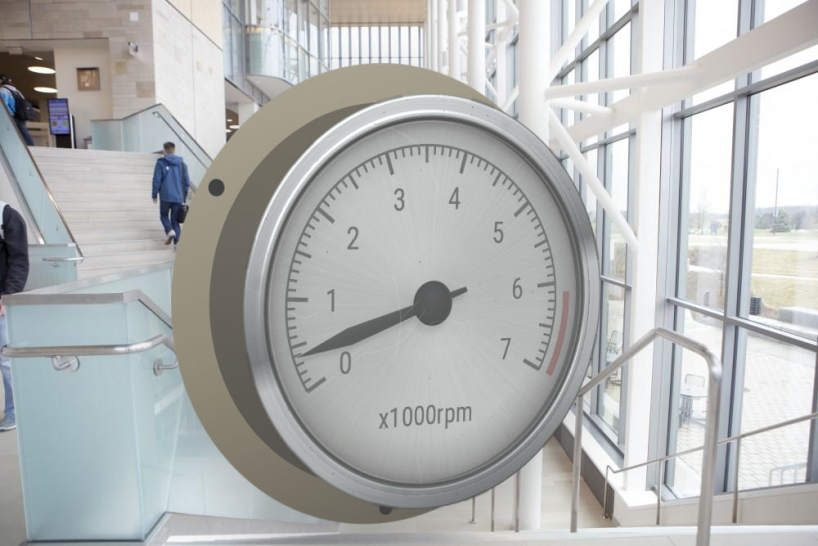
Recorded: 400 rpm
